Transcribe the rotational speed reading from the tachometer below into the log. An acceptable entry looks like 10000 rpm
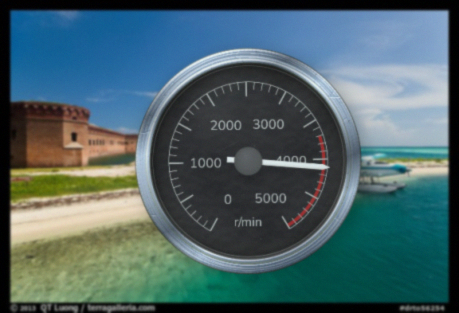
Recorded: 4100 rpm
